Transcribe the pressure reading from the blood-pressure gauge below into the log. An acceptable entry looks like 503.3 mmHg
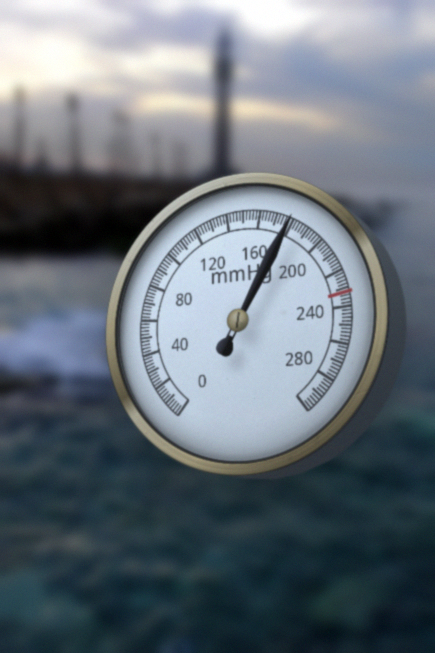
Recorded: 180 mmHg
